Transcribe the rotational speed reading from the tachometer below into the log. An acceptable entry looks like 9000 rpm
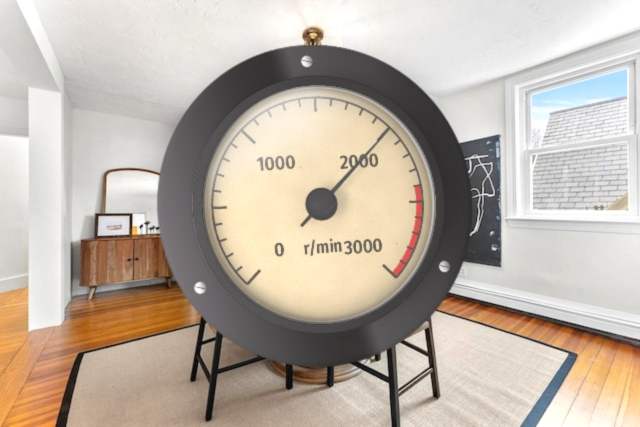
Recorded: 2000 rpm
